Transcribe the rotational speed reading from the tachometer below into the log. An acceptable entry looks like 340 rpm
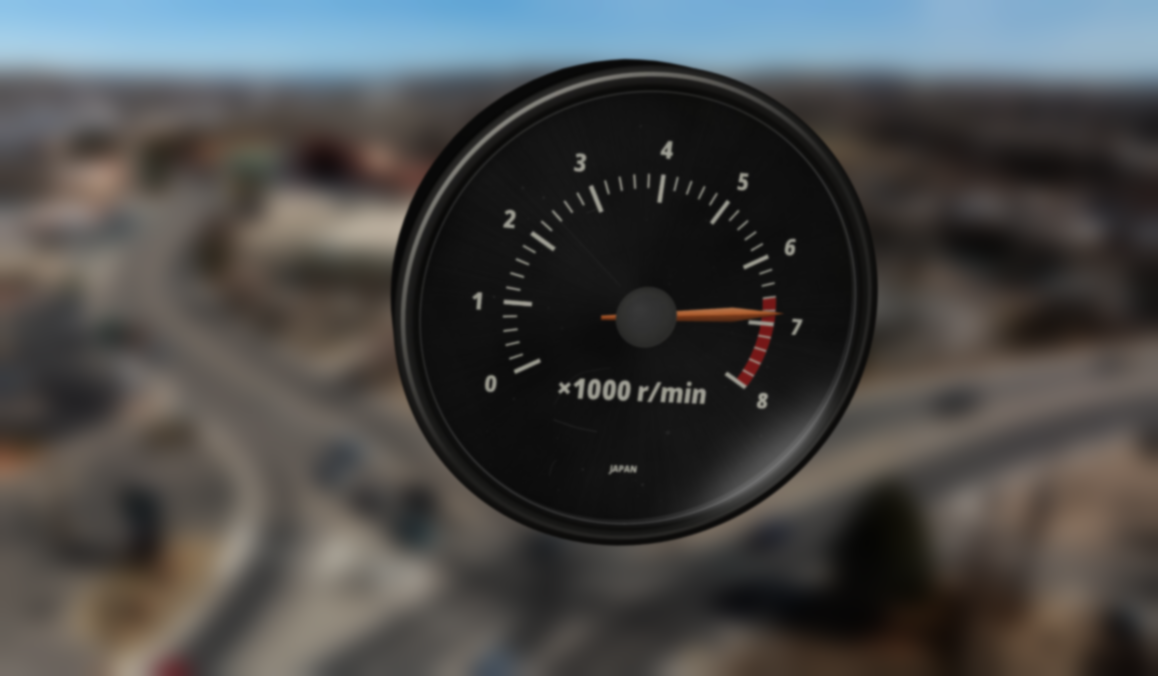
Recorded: 6800 rpm
